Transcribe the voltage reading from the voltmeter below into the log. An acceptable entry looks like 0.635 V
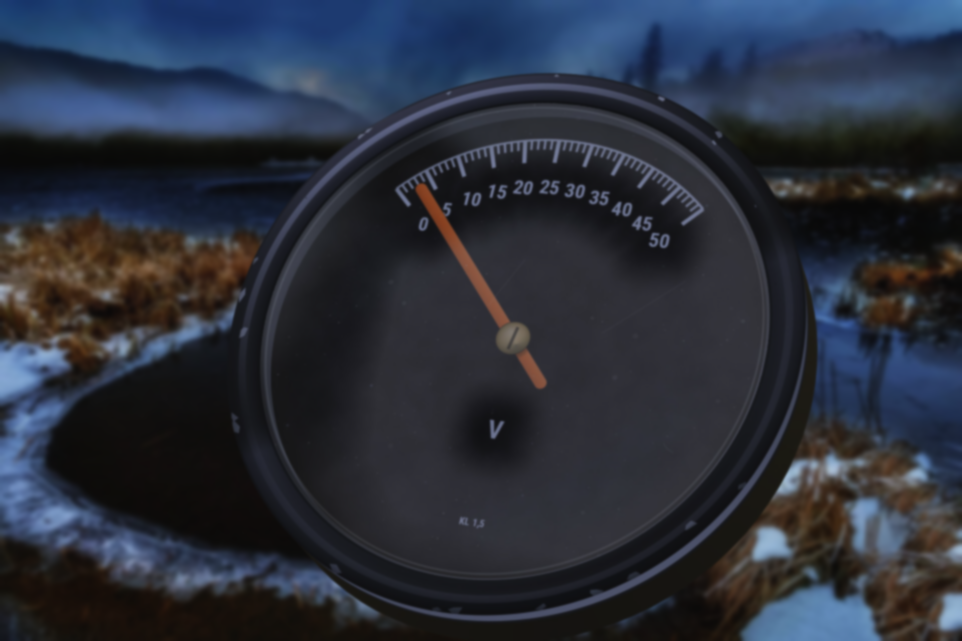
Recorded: 3 V
